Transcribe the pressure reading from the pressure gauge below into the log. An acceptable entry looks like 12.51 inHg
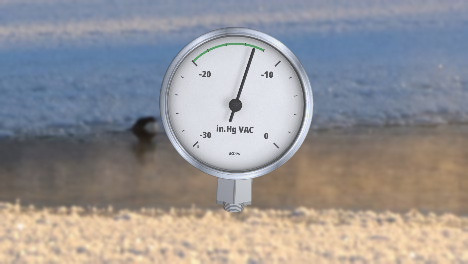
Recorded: -13 inHg
